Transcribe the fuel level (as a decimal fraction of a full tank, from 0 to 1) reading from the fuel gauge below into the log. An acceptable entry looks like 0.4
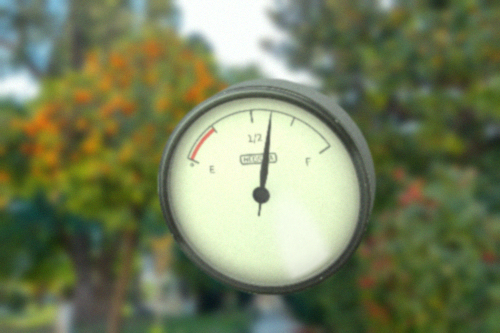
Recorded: 0.625
